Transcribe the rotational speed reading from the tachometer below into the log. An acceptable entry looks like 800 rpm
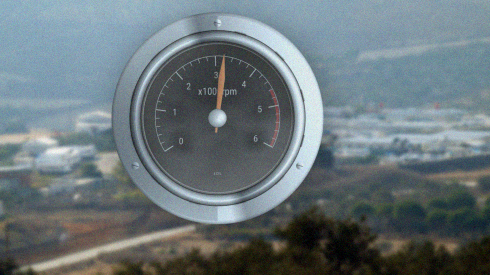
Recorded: 3200 rpm
